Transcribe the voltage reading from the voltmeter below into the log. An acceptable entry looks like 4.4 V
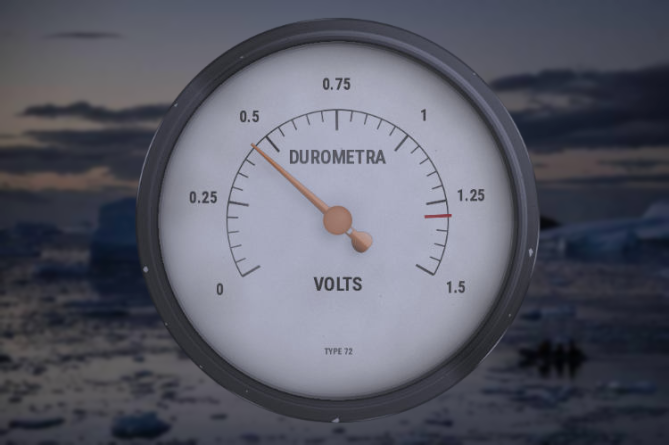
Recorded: 0.45 V
